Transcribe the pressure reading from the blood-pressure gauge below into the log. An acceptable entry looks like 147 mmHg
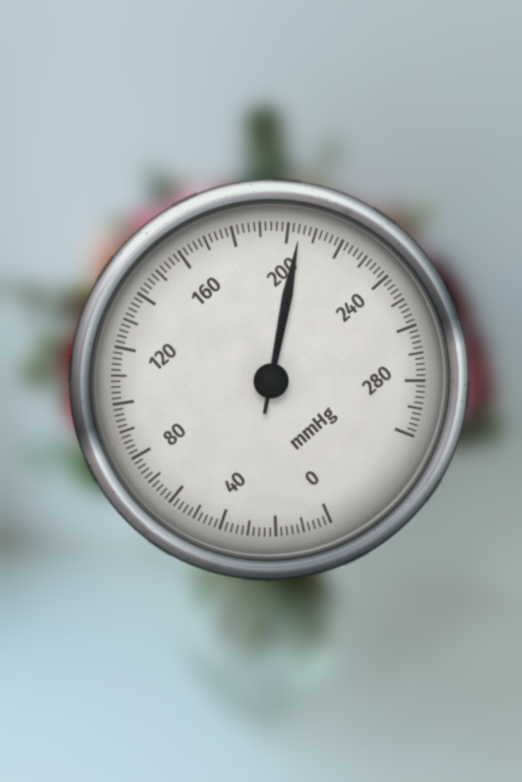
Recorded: 204 mmHg
